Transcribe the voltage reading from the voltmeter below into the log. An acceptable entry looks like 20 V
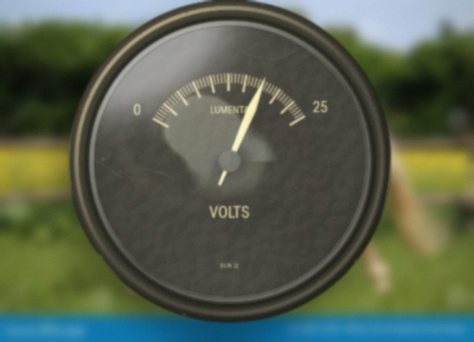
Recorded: 17.5 V
